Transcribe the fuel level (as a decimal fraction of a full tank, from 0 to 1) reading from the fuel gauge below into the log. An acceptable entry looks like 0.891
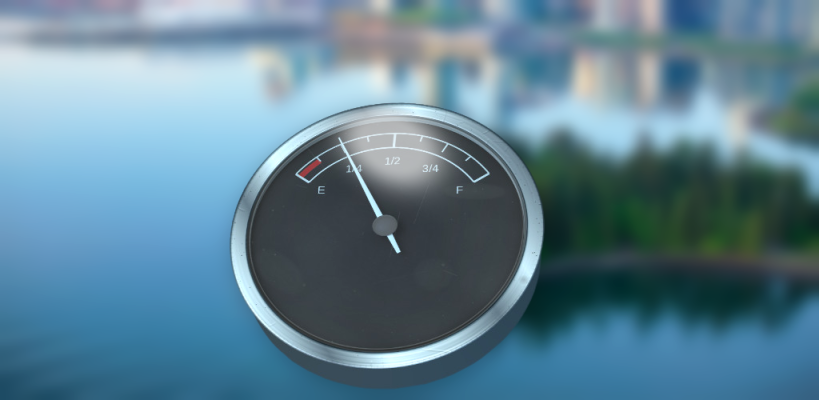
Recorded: 0.25
